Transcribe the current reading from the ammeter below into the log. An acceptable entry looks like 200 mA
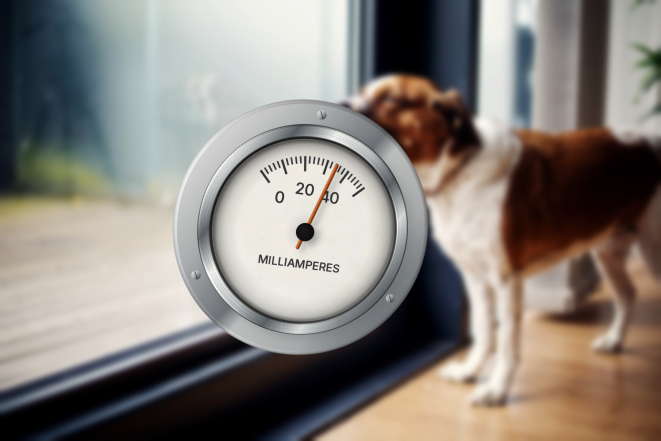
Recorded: 34 mA
